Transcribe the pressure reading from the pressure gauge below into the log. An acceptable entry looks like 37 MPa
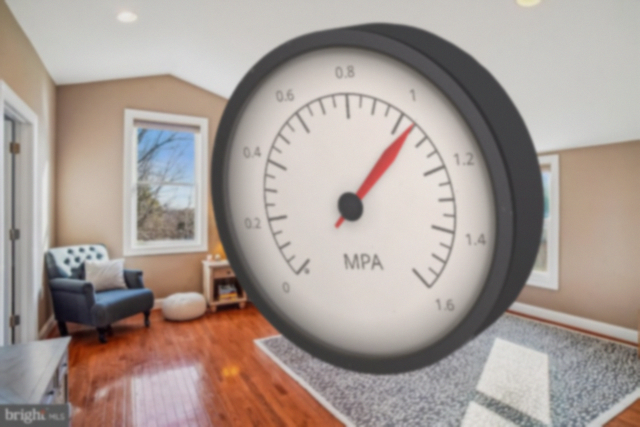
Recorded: 1.05 MPa
